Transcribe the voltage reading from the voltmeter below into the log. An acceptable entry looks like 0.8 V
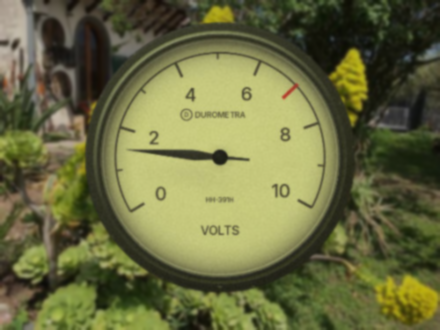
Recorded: 1.5 V
